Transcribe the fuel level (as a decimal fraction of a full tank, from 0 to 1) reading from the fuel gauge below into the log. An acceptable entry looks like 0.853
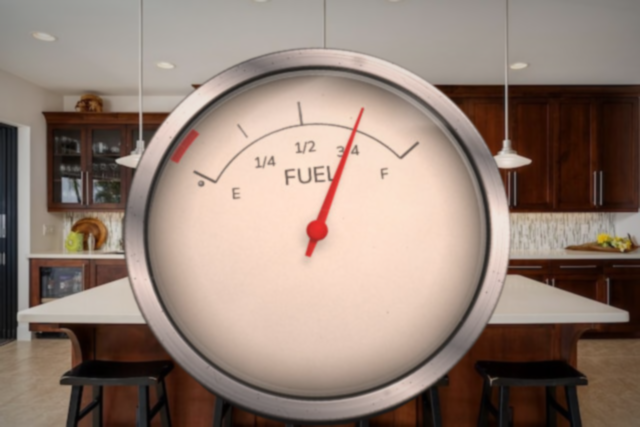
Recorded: 0.75
